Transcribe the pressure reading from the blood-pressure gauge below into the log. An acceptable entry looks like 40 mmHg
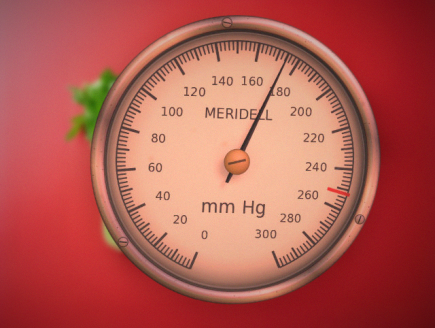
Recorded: 174 mmHg
